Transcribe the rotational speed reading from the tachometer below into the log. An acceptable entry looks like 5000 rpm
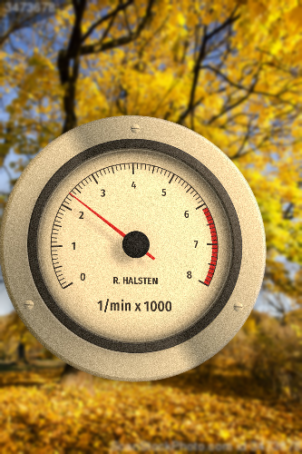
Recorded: 2300 rpm
